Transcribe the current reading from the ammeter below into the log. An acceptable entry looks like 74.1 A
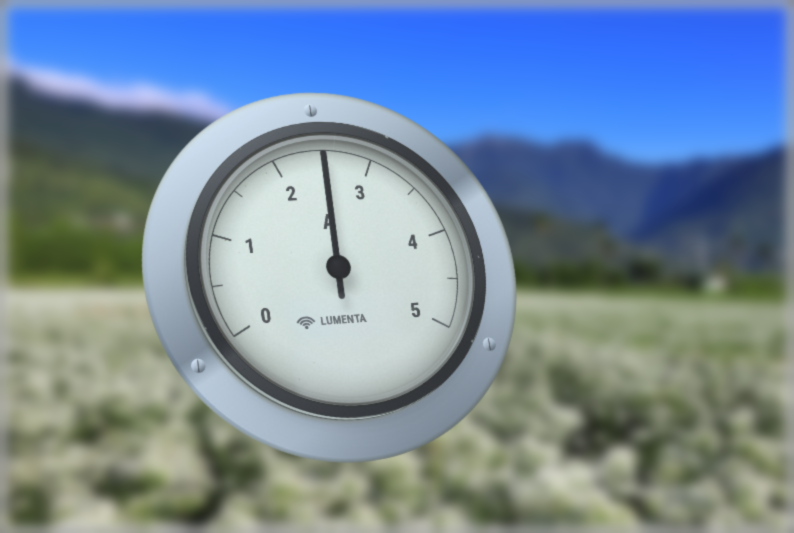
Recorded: 2.5 A
